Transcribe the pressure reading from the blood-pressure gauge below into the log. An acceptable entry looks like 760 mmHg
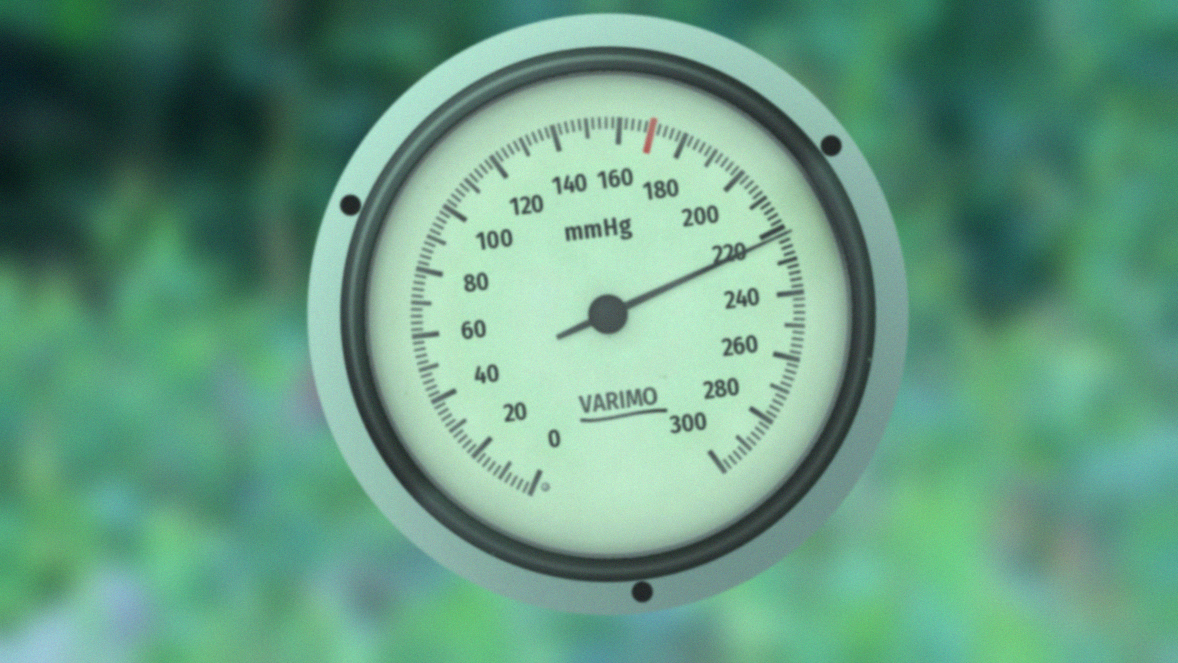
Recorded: 222 mmHg
